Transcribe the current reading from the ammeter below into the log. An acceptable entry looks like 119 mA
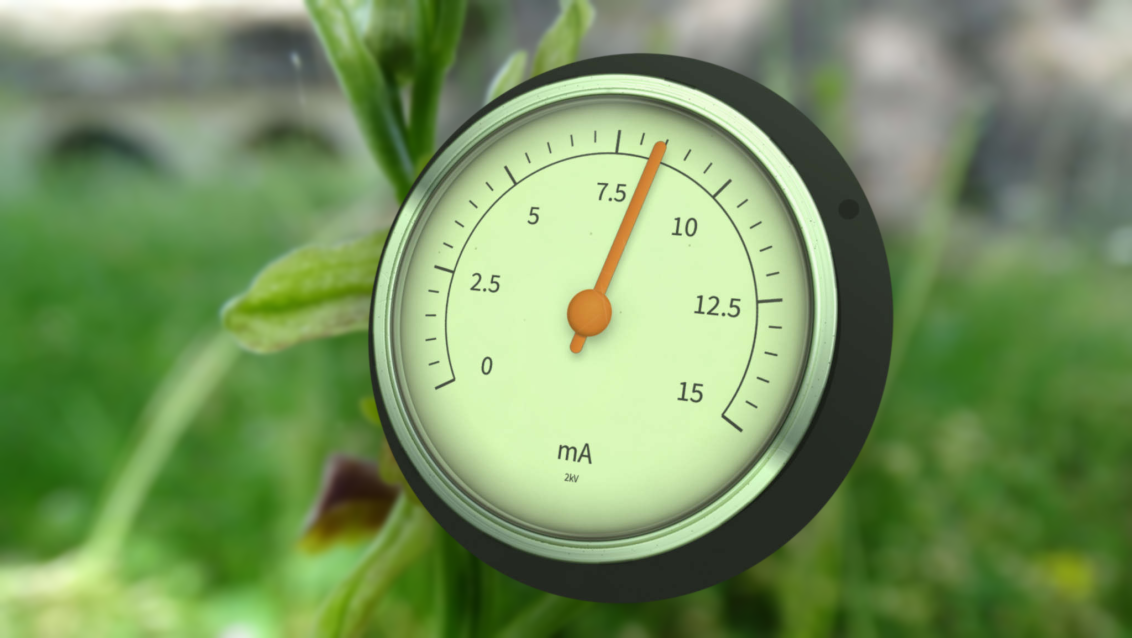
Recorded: 8.5 mA
